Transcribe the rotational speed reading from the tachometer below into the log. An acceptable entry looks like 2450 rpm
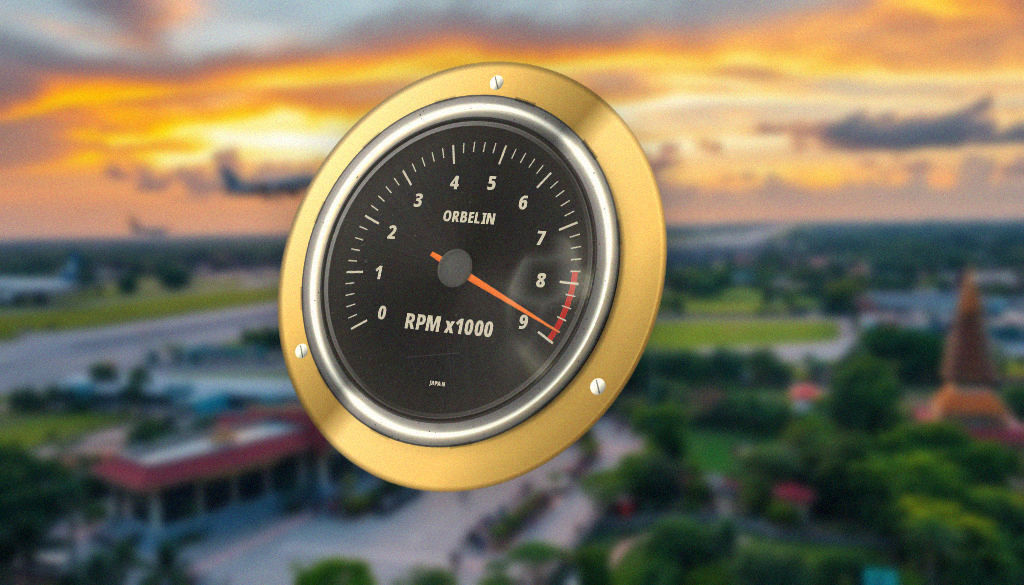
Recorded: 8800 rpm
